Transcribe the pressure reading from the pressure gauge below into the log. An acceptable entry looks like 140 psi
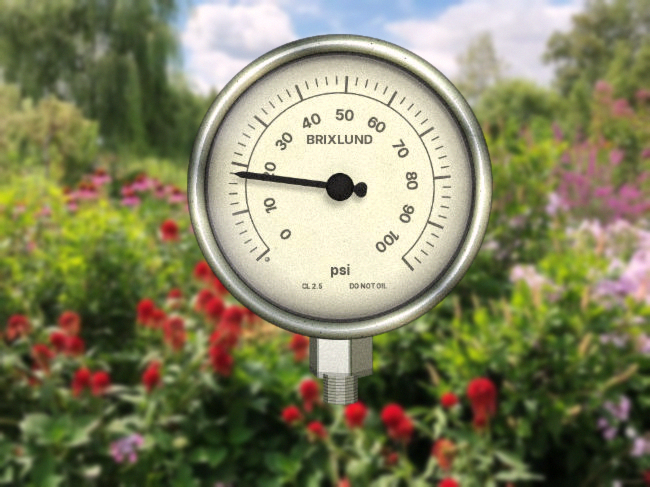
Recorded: 18 psi
